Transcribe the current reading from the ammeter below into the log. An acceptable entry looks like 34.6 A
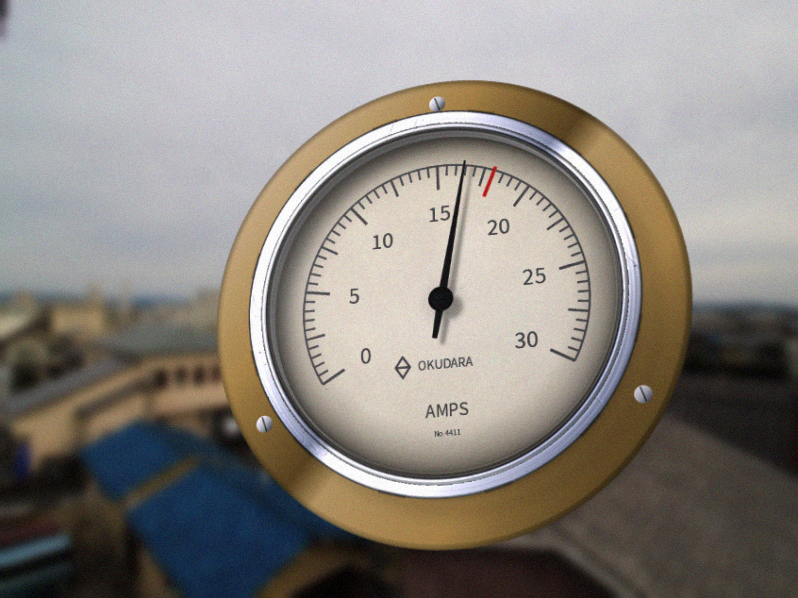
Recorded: 16.5 A
